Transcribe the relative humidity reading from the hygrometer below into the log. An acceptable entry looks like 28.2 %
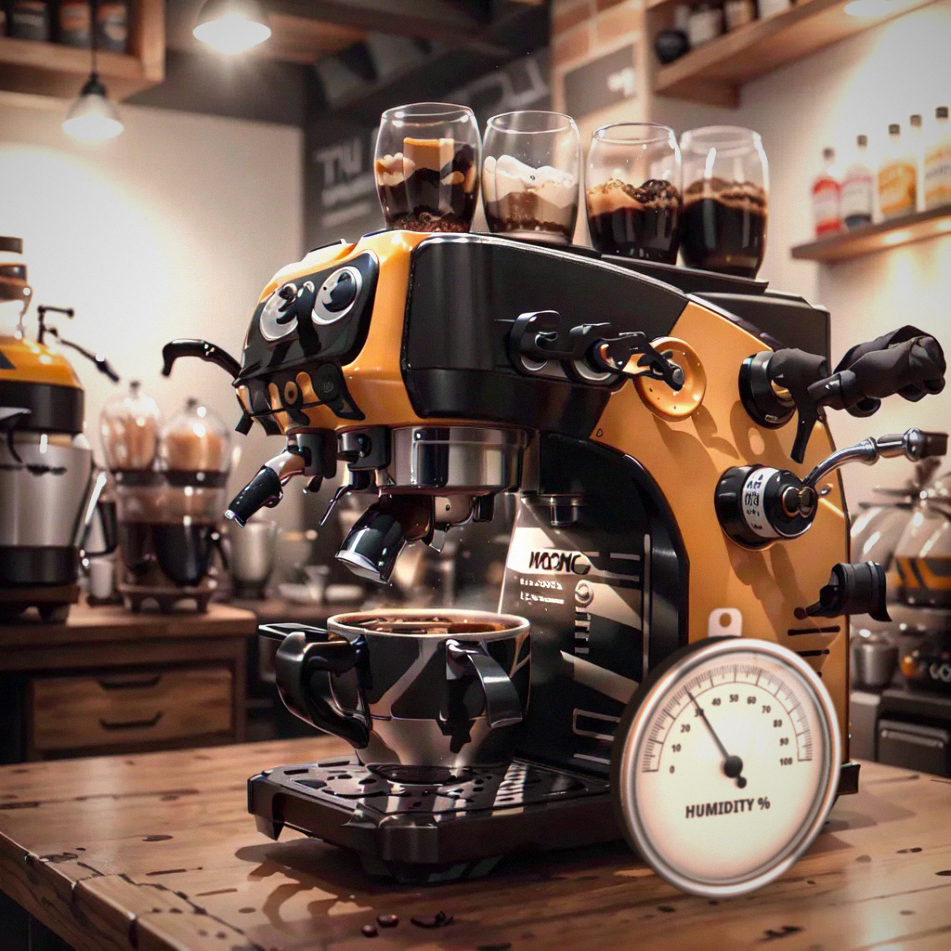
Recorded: 30 %
